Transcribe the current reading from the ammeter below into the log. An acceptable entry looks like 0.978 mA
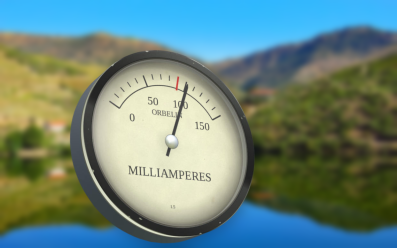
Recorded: 100 mA
